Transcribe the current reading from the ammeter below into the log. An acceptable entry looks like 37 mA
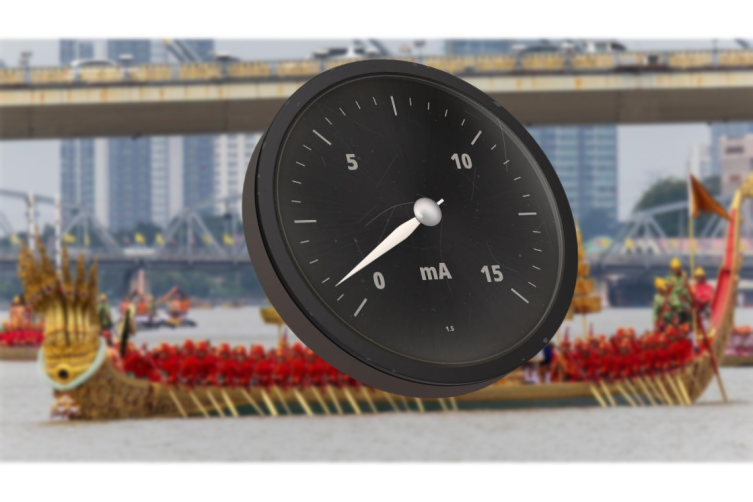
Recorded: 0.75 mA
